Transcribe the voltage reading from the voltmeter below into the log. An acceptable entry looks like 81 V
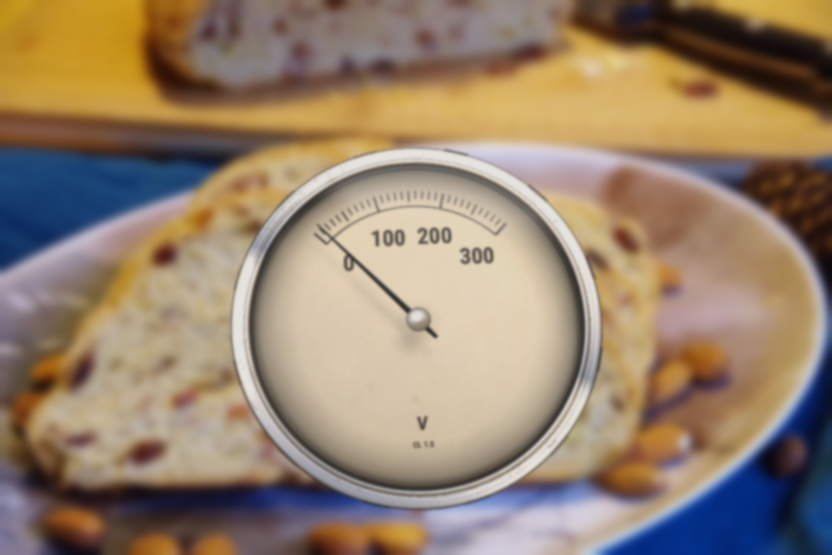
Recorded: 10 V
